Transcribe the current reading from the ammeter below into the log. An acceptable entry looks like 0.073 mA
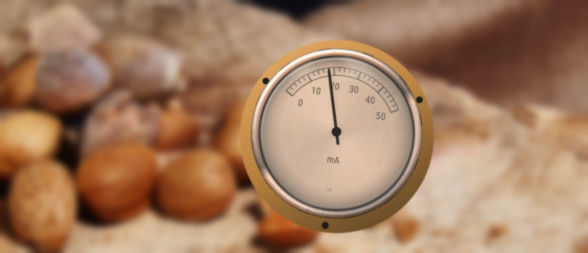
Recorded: 18 mA
